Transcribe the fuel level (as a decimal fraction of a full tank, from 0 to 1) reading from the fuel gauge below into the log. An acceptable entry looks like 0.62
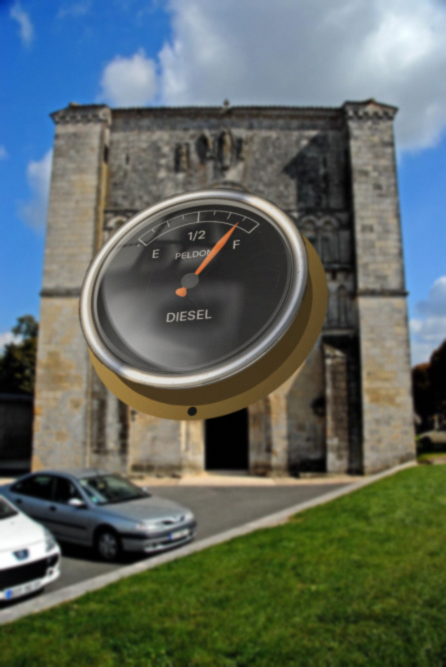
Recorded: 0.875
